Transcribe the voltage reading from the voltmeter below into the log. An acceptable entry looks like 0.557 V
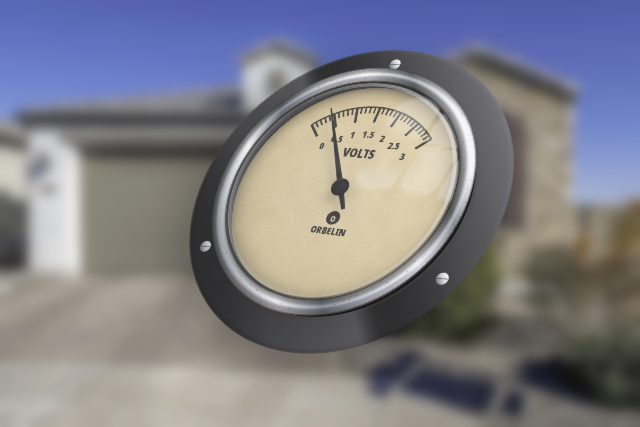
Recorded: 0.5 V
